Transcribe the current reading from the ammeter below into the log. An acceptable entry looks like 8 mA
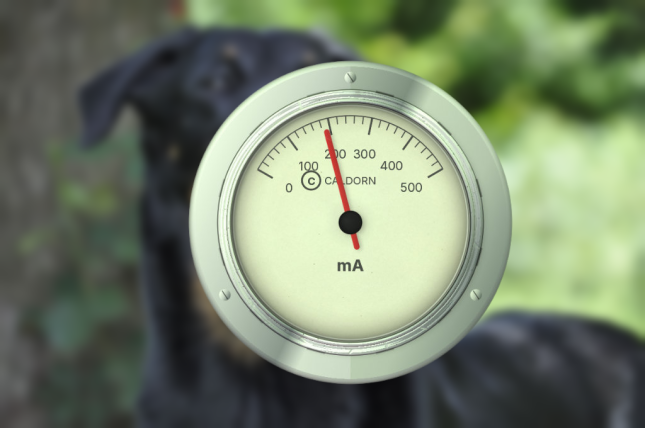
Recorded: 190 mA
